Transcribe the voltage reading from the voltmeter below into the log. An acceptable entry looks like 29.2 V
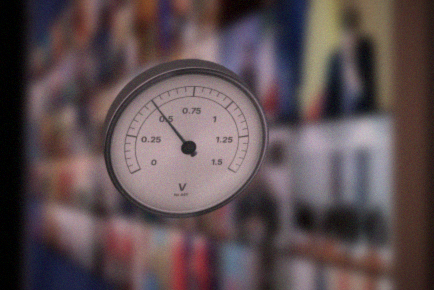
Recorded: 0.5 V
